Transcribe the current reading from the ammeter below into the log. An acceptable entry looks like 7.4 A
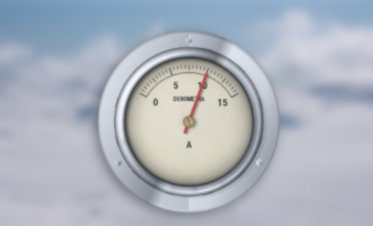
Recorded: 10 A
